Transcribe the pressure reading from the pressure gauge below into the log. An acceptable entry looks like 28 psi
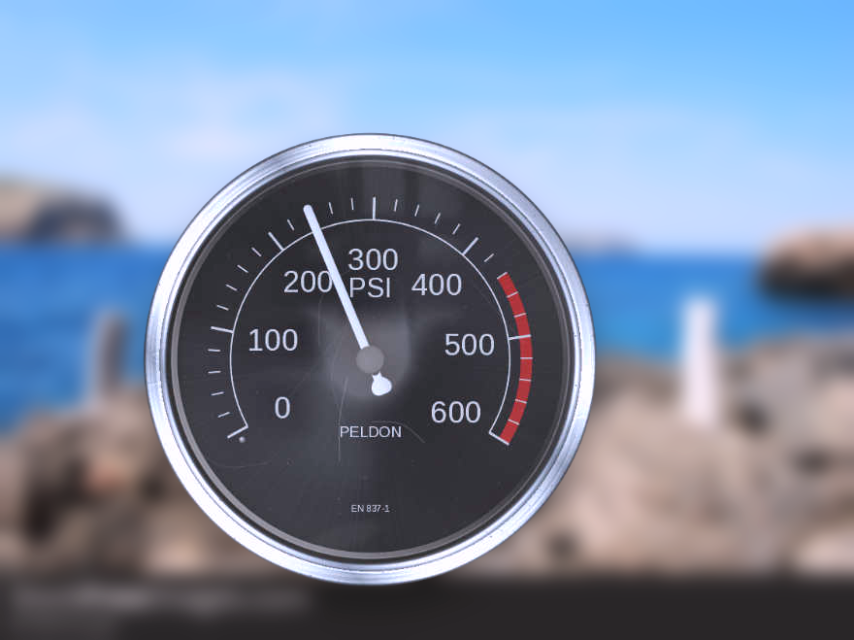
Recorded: 240 psi
